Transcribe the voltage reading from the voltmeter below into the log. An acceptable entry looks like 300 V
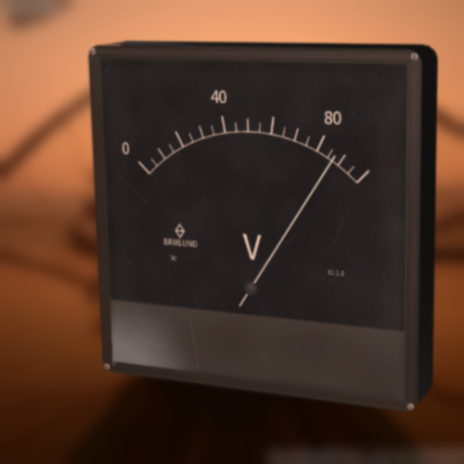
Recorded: 87.5 V
